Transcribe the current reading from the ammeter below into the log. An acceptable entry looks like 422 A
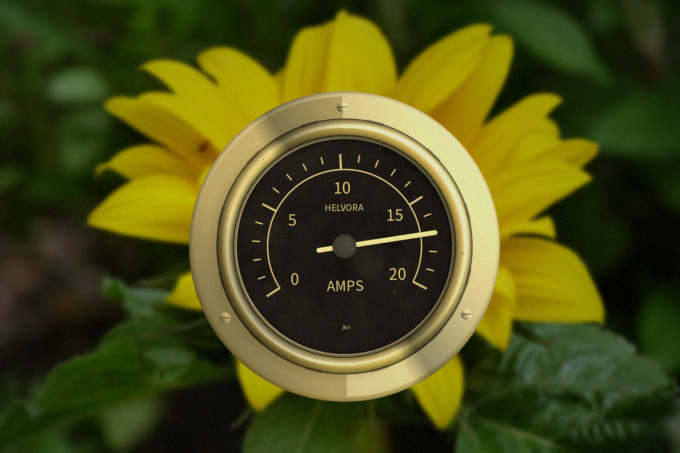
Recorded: 17 A
